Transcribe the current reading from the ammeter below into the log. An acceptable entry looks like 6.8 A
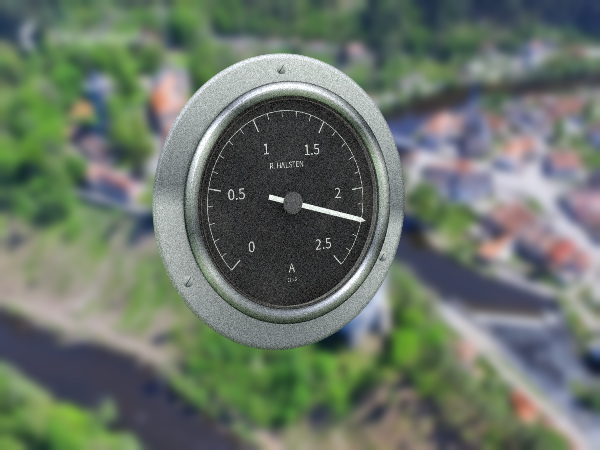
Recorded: 2.2 A
